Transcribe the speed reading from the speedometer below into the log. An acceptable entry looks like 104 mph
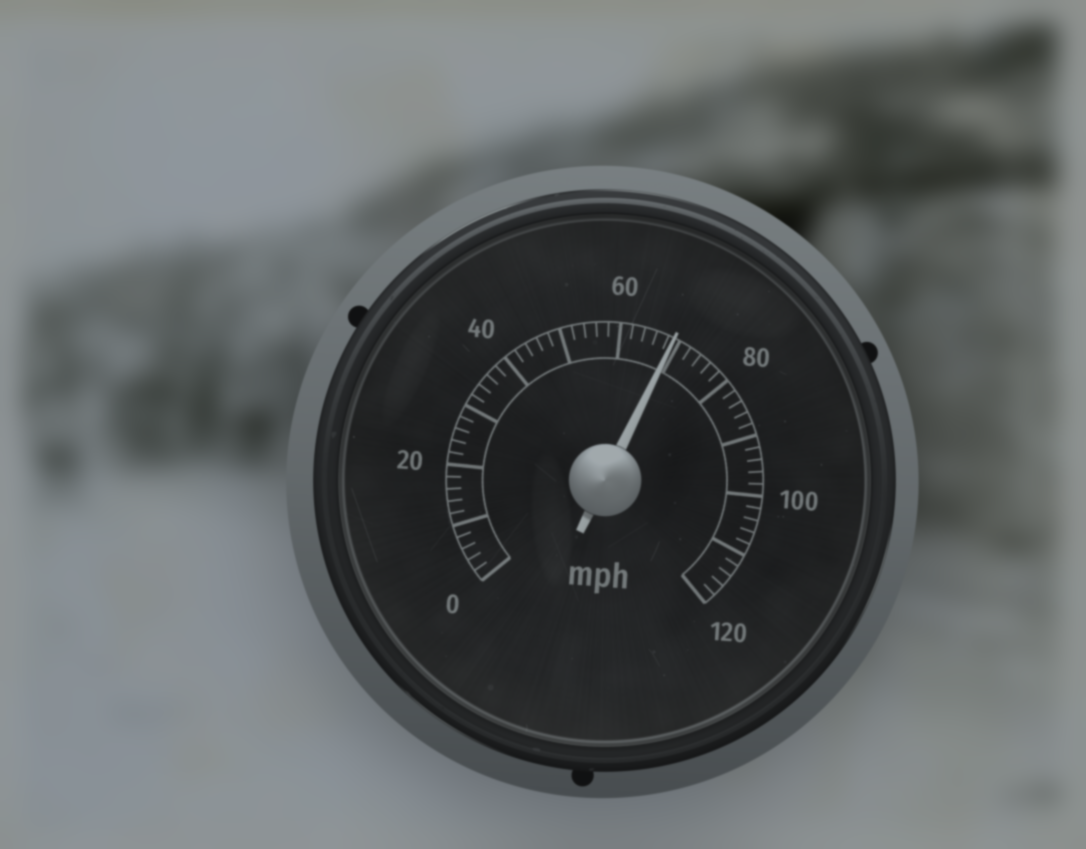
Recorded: 69 mph
